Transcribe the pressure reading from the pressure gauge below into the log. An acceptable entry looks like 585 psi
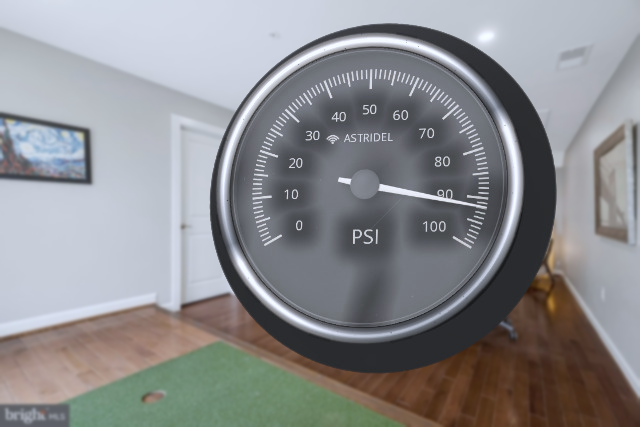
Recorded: 92 psi
